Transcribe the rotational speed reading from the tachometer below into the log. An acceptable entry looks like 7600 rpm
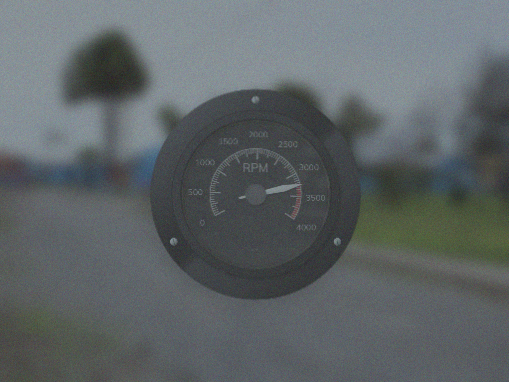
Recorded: 3250 rpm
